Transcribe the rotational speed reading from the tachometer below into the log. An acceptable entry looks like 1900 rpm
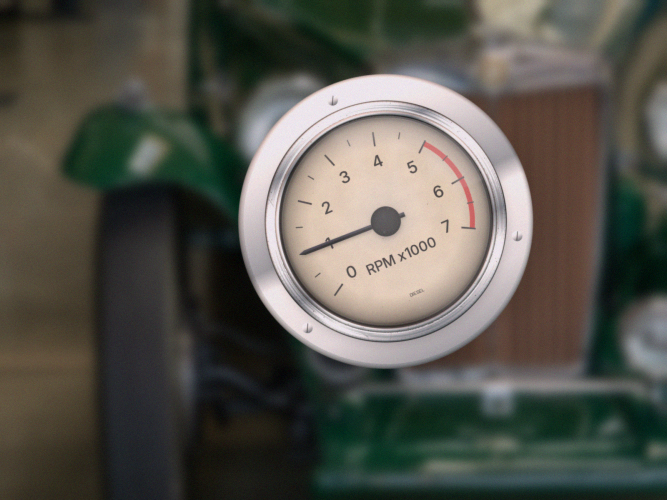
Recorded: 1000 rpm
